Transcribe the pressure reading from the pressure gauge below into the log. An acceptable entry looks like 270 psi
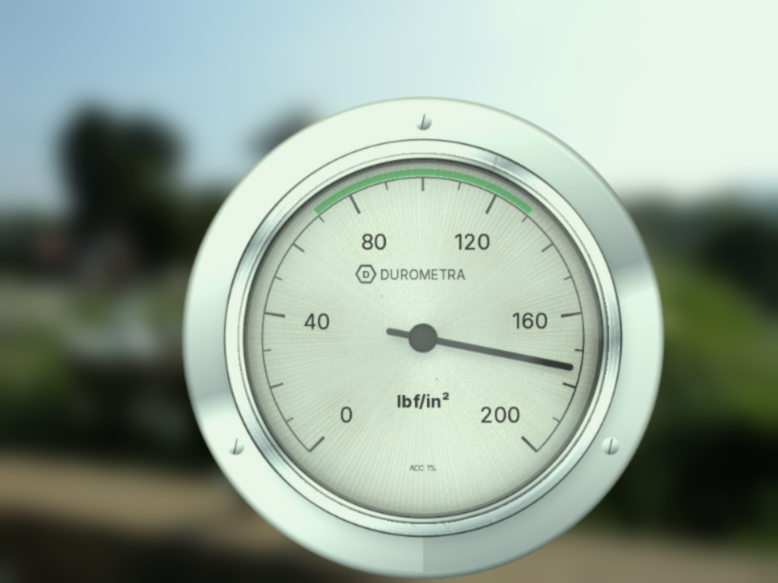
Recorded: 175 psi
